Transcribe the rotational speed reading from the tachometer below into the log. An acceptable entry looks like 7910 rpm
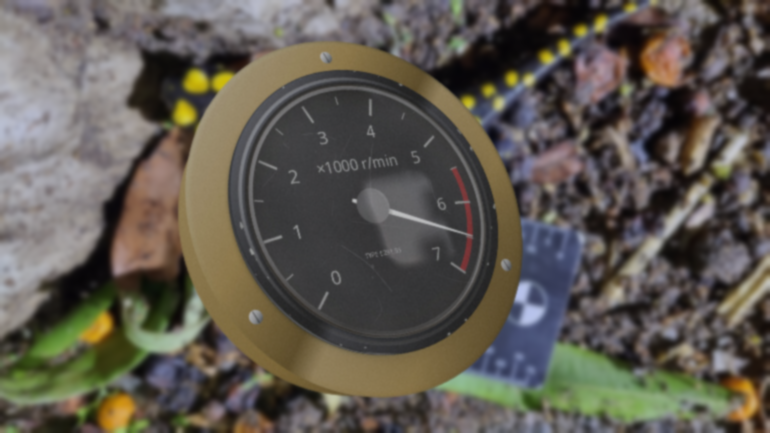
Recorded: 6500 rpm
